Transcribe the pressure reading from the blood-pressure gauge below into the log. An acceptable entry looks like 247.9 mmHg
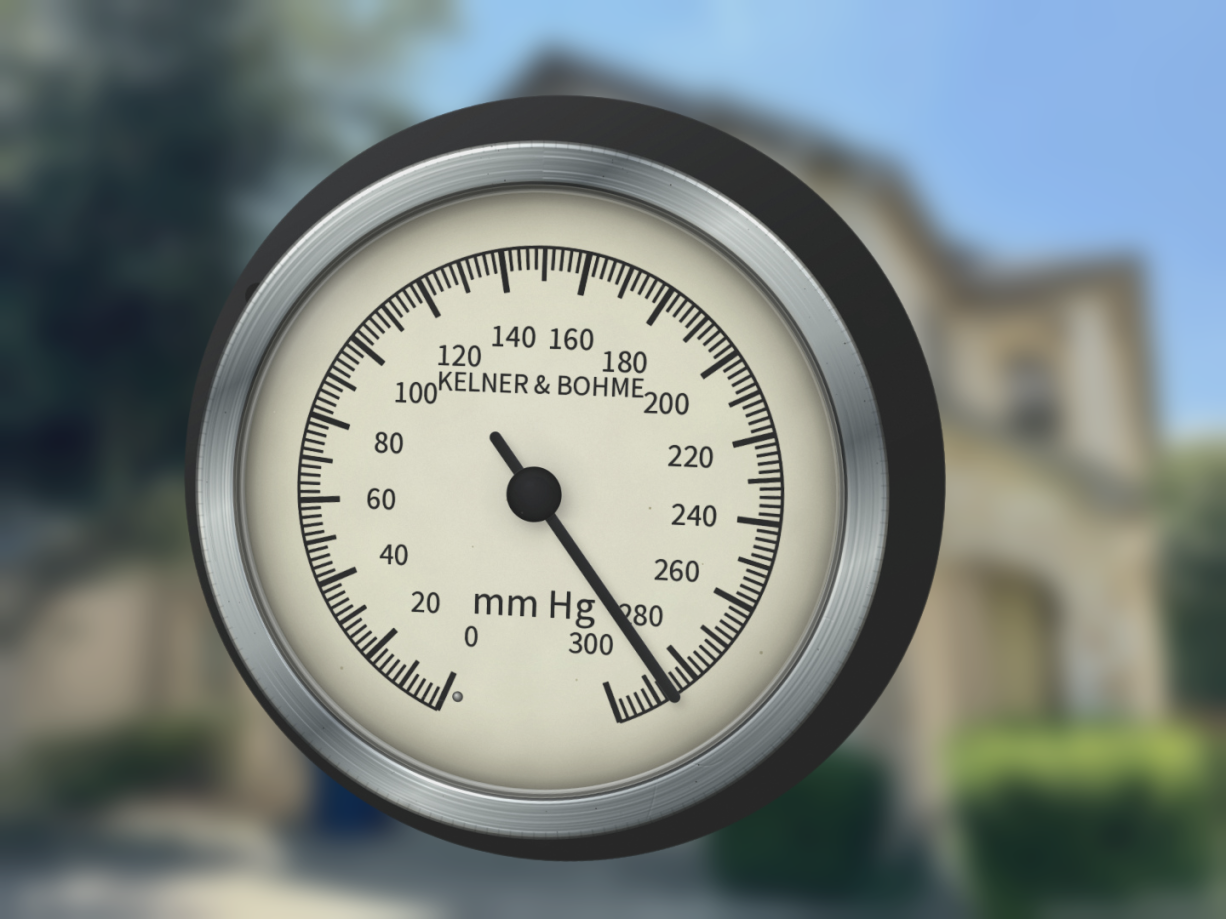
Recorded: 286 mmHg
